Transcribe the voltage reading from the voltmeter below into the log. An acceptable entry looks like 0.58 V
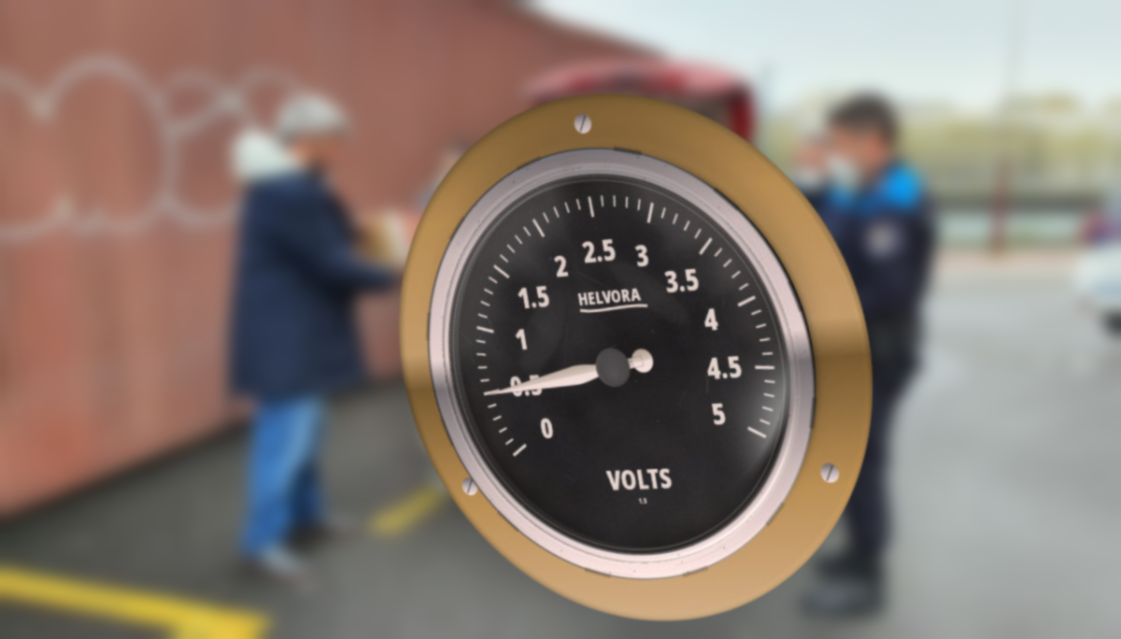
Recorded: 0.5 V
